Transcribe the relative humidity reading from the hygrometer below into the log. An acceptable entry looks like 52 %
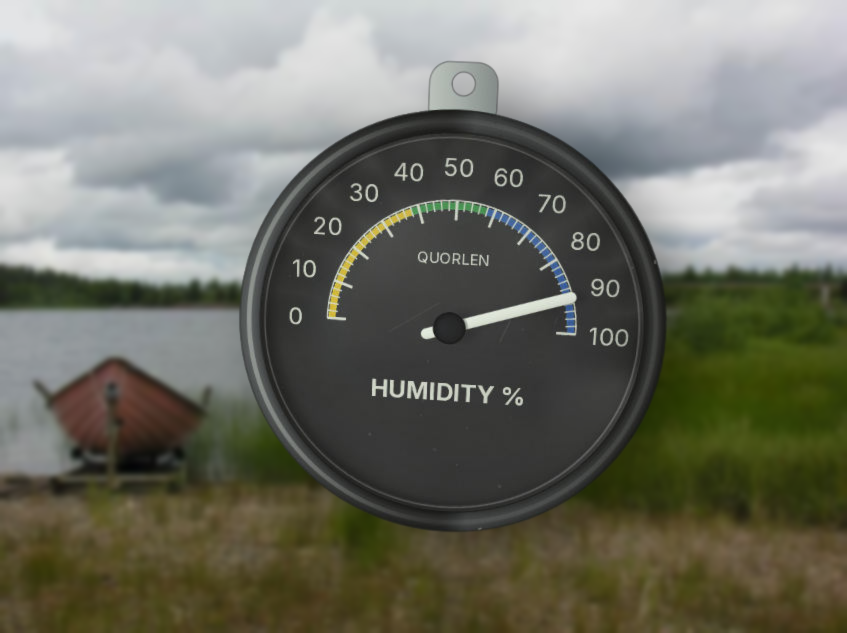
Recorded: 90 %
